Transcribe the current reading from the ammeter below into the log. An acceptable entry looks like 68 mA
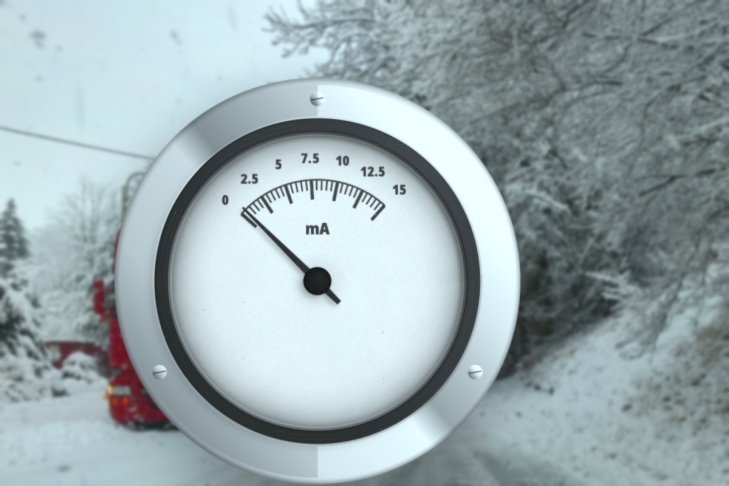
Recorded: 0.5 mA
